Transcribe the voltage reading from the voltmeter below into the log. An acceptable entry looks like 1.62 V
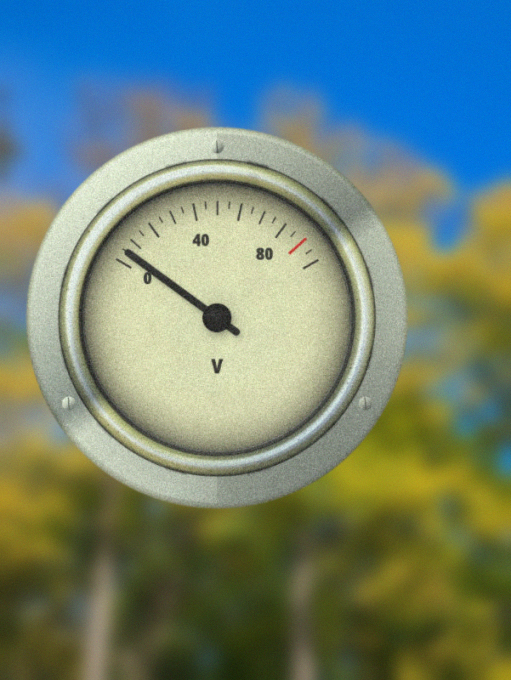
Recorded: 5 V
